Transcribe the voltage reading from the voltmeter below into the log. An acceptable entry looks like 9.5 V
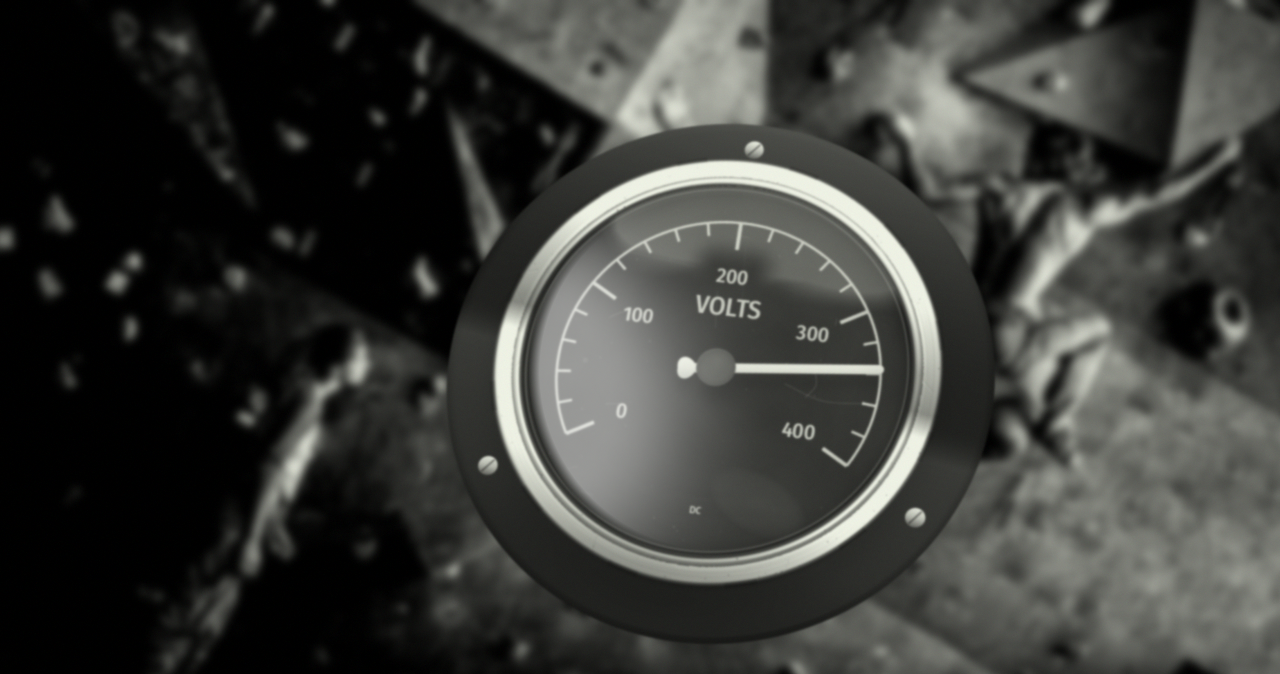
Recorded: 340 V
